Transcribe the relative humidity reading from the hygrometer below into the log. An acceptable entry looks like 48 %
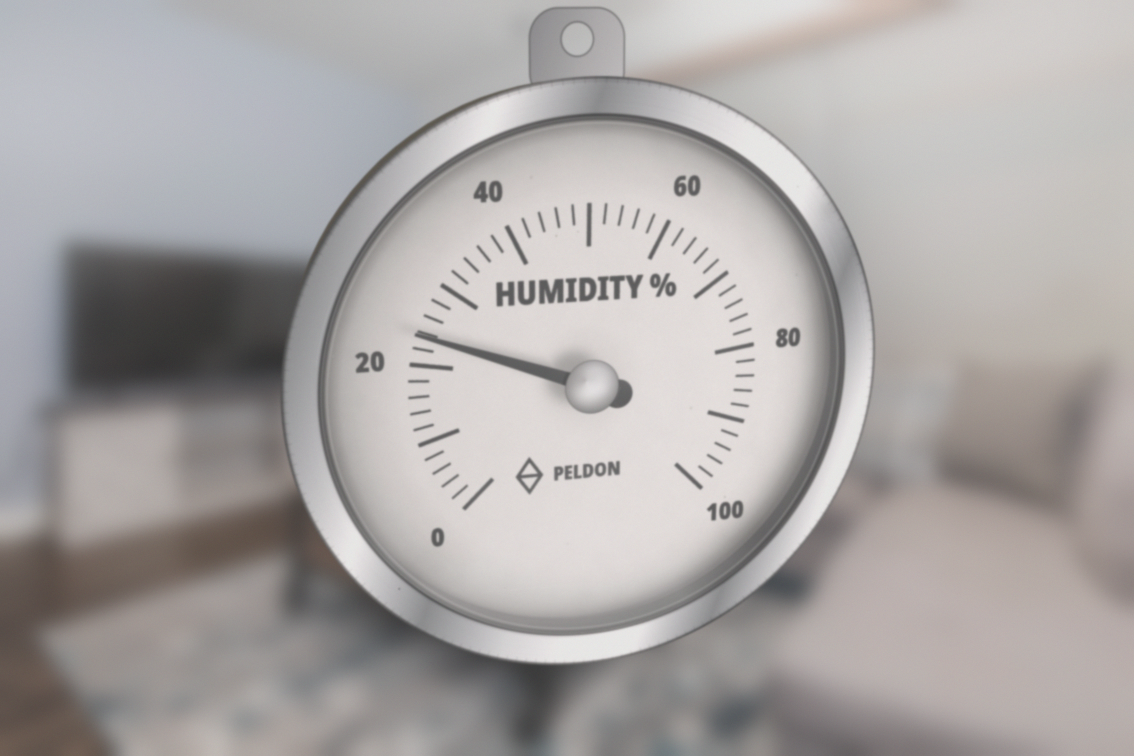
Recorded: 24 %
